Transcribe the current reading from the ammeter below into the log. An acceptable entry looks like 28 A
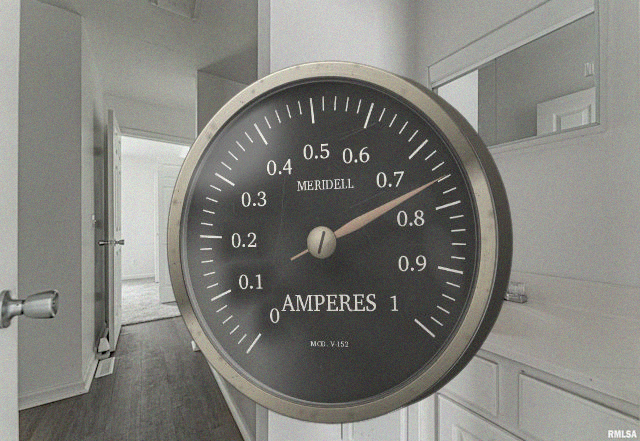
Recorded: 0.76 A
